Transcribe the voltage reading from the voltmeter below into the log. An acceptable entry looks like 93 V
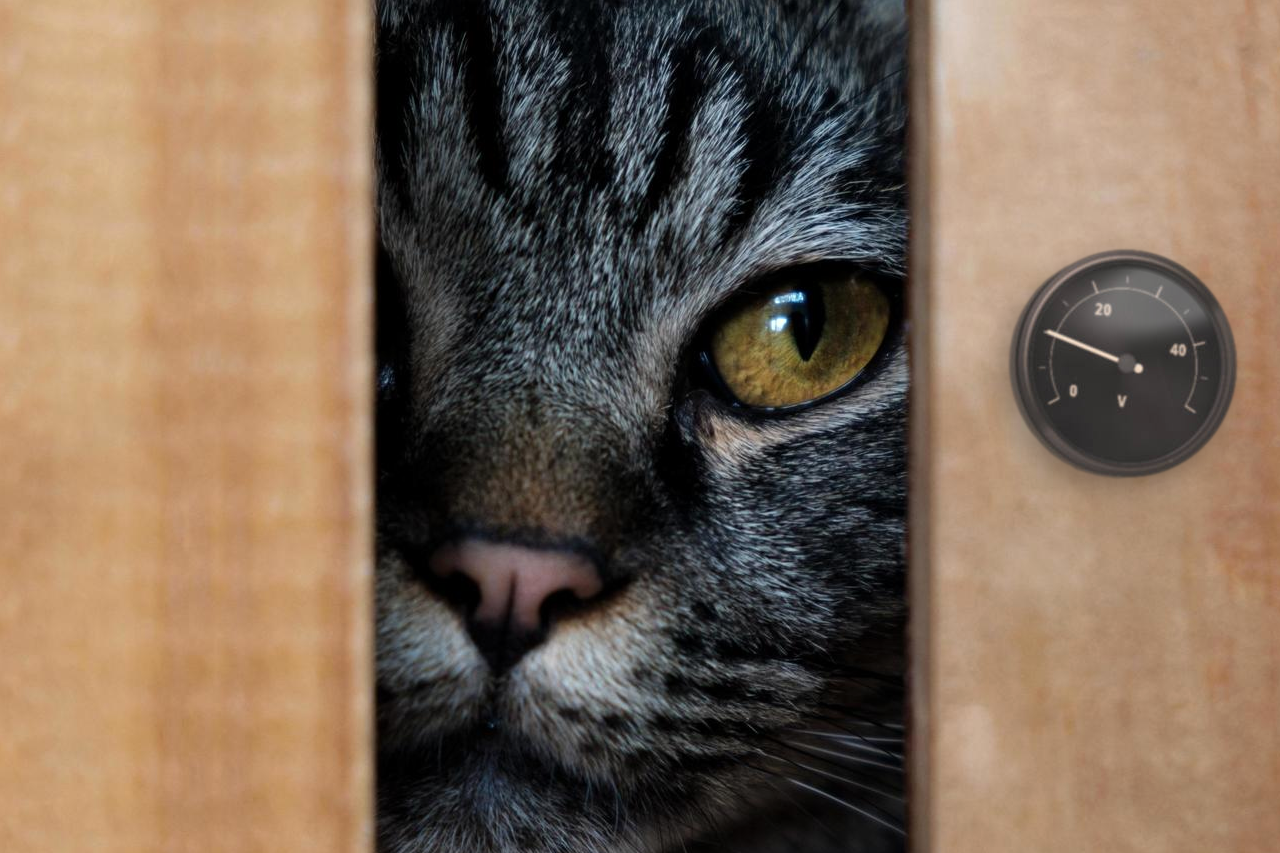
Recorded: 10 V
